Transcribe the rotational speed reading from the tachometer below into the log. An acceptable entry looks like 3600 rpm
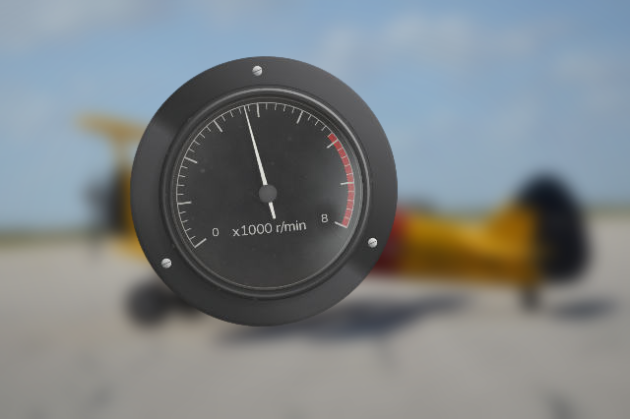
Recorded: 3700 rpm
